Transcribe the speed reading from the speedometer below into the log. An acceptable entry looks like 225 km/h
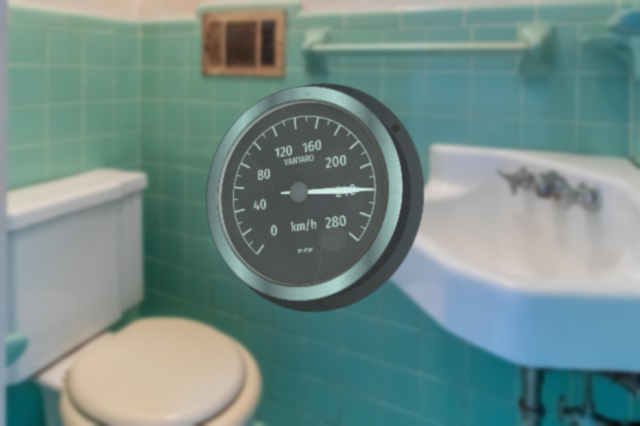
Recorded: 240 km/h
